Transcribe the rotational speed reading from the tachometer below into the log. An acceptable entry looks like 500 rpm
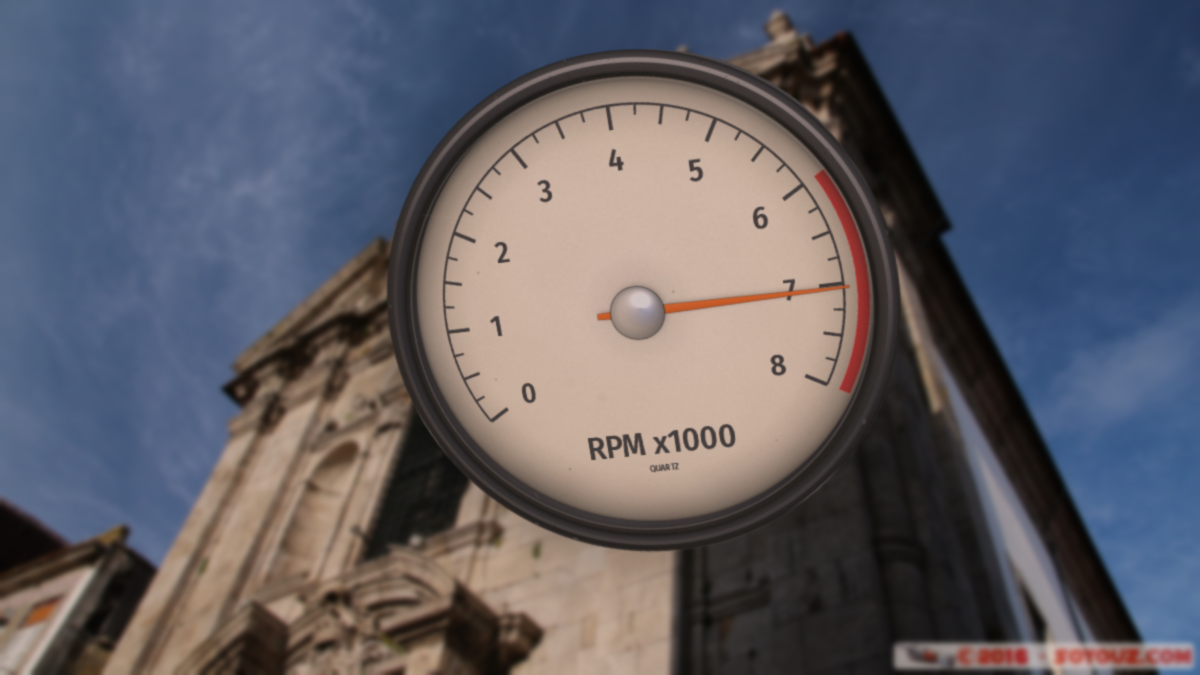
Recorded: 7000 rpm
